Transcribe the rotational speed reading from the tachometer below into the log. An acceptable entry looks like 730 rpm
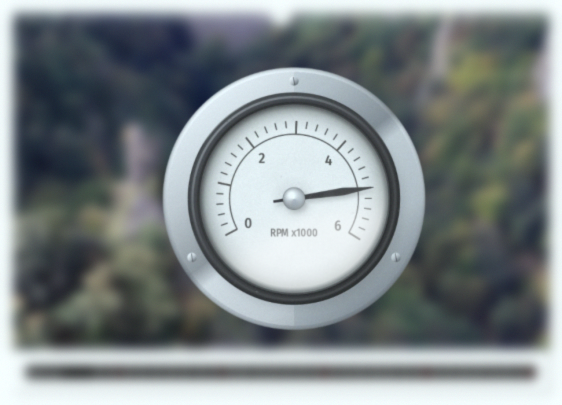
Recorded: 5000 rpm
